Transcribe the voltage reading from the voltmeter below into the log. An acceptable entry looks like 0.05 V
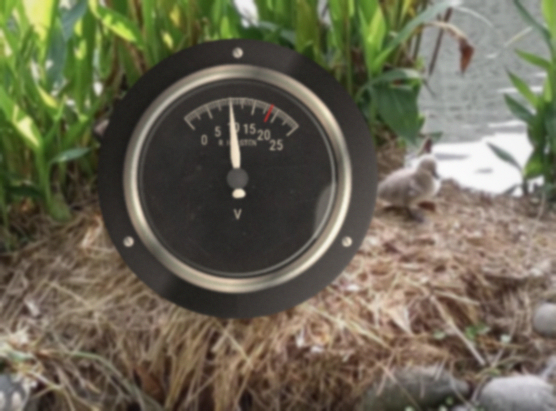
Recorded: 10 V
